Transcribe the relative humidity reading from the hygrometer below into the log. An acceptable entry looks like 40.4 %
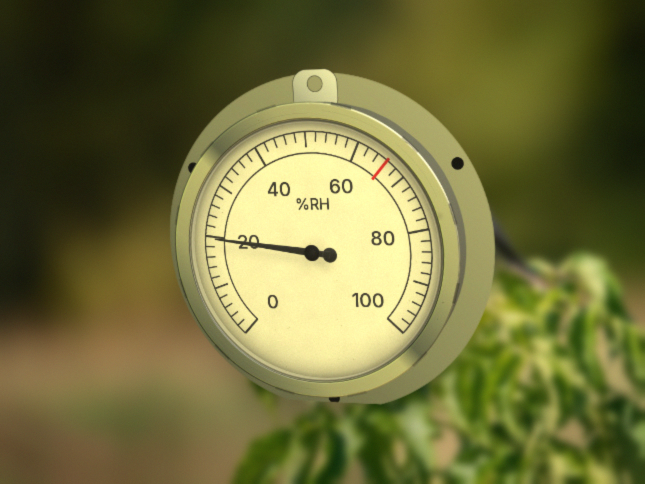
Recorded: 20 %
